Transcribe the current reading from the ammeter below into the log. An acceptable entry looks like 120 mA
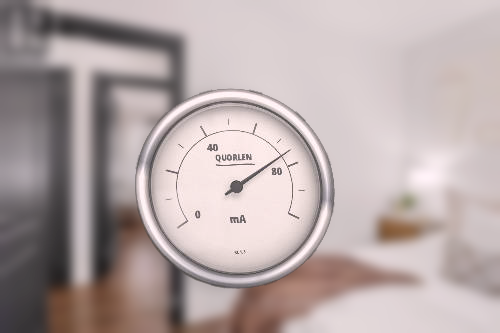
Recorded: 75 mA
